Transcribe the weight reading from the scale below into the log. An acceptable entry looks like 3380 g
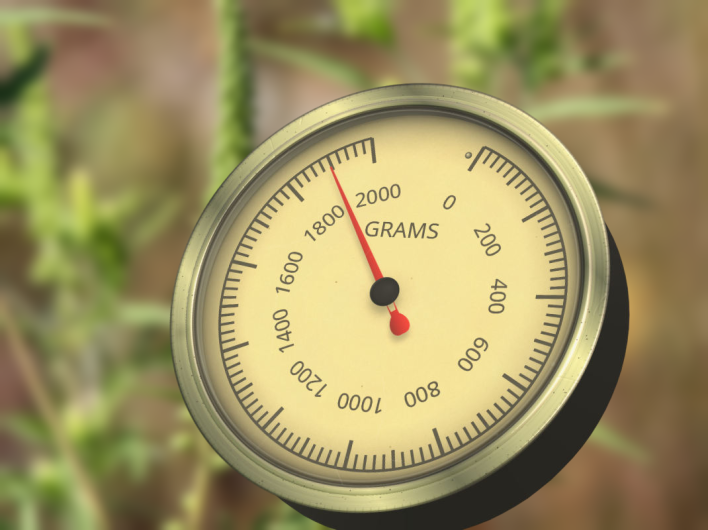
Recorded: 1900 g
